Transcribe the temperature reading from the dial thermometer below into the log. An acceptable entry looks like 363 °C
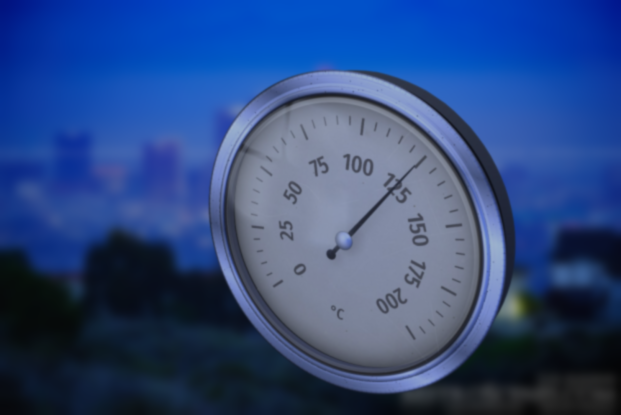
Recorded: 125 °C
